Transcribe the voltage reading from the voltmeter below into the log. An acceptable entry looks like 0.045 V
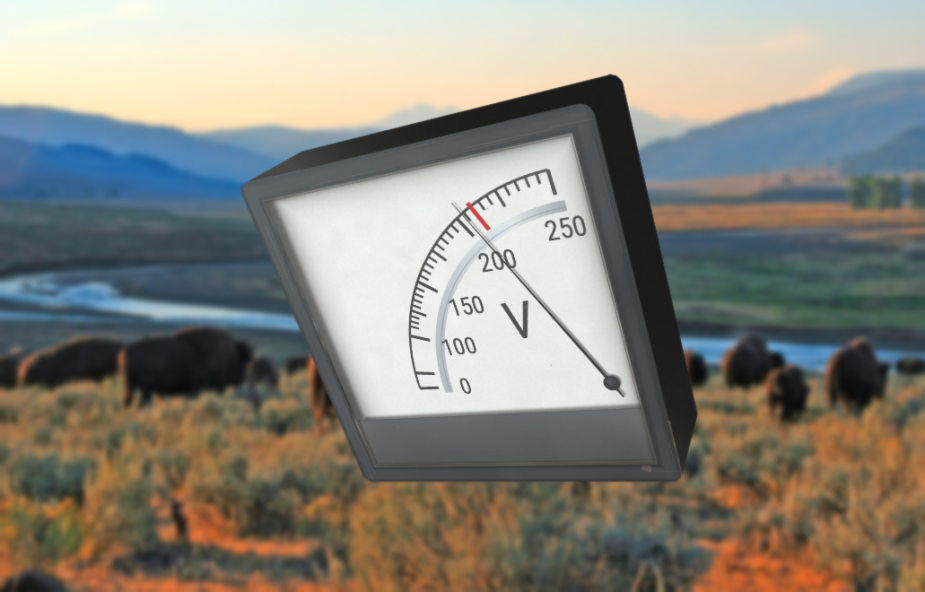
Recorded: 205 V
